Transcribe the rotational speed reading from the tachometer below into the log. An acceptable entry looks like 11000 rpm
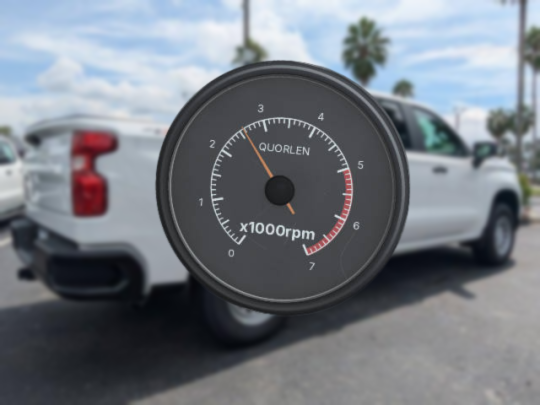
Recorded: 2600 rpm
